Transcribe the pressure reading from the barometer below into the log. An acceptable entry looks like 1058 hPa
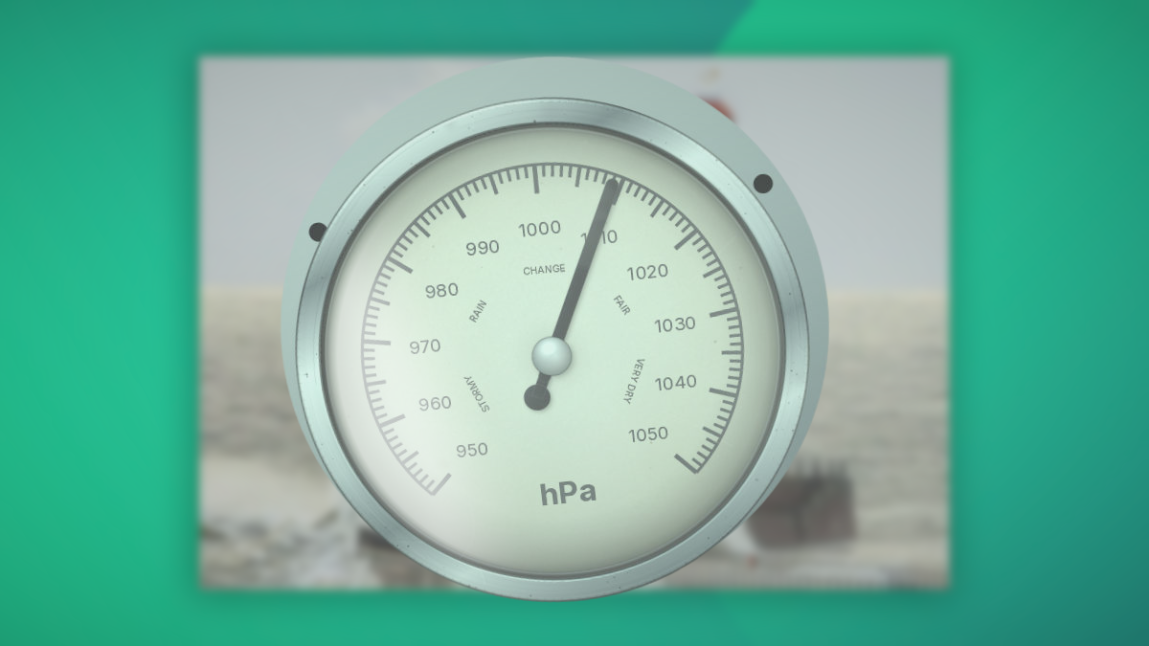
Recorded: 1009 hPa
